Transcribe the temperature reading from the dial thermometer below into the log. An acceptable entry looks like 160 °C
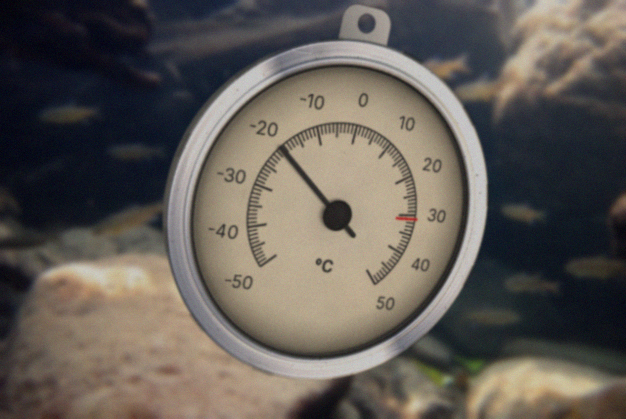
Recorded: -20 °C
